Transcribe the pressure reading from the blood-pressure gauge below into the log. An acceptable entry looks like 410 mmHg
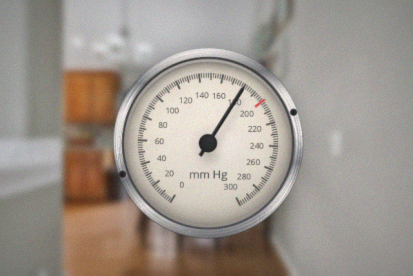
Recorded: 180 mmHg
